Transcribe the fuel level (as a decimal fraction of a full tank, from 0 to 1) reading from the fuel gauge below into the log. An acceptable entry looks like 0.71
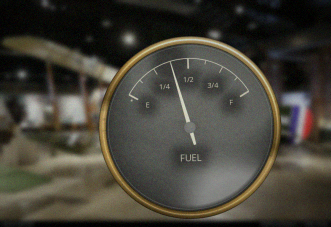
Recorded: 0.375
